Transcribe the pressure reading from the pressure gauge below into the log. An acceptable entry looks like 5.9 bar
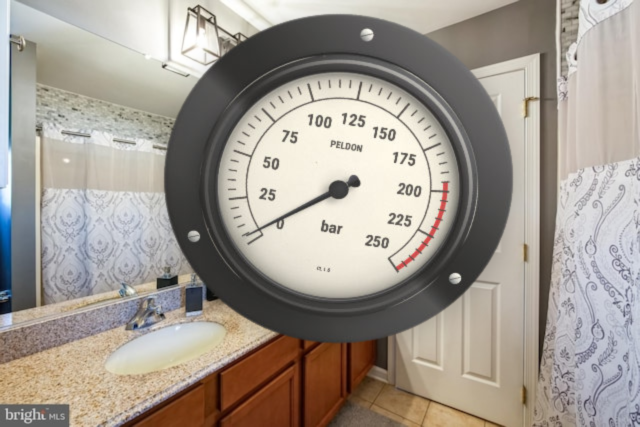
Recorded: 5 bar
